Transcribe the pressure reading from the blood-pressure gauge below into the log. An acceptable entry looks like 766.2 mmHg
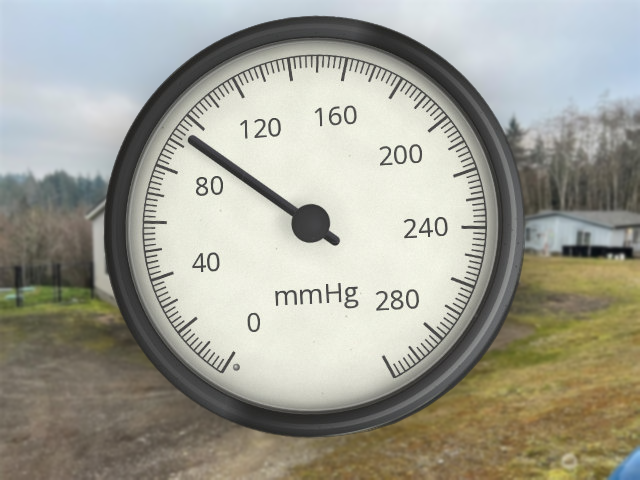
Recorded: 94 mmHg
